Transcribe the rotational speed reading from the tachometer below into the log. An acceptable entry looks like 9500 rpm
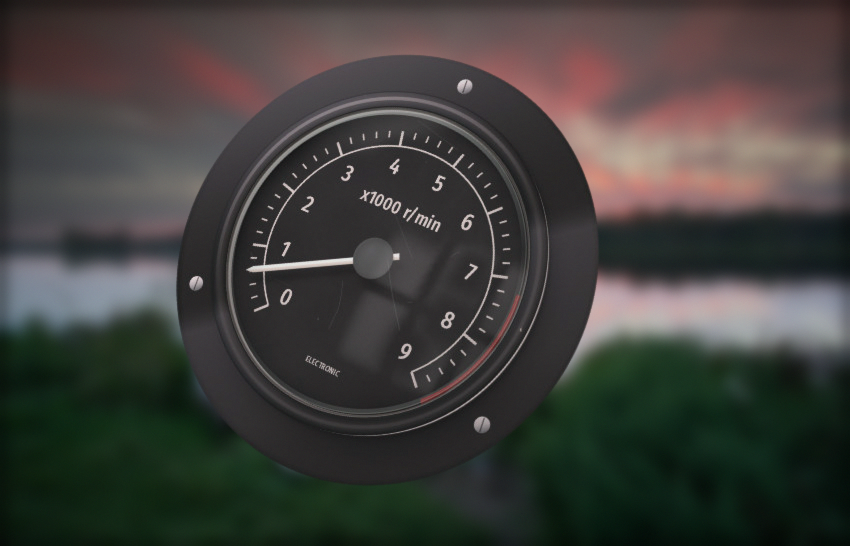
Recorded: 600 rpm
